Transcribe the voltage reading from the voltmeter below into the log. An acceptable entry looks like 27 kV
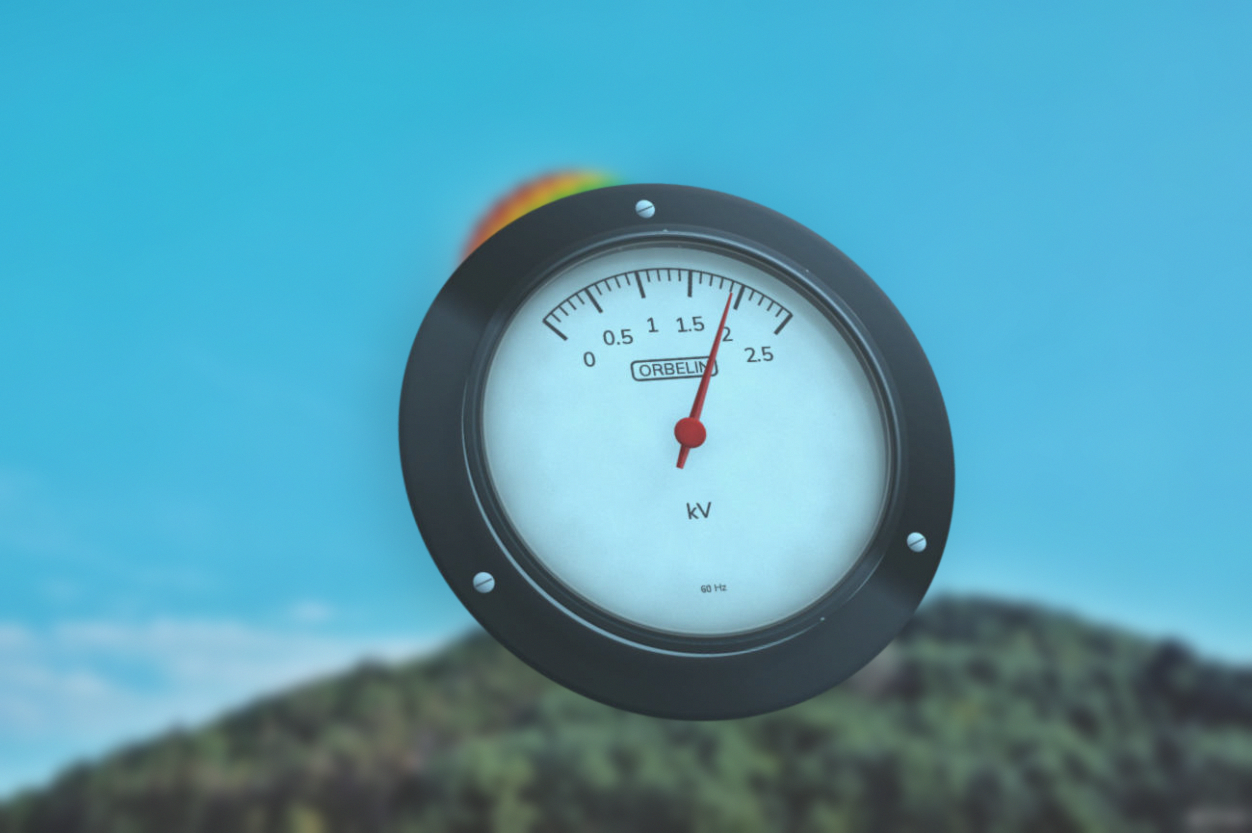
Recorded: 1.9 kV
